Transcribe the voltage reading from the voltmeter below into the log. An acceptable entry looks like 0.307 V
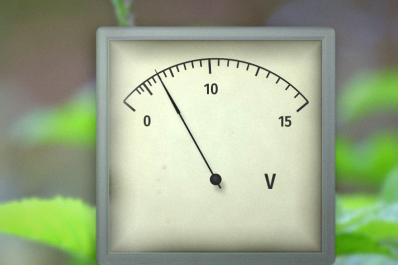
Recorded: 6.5 V
